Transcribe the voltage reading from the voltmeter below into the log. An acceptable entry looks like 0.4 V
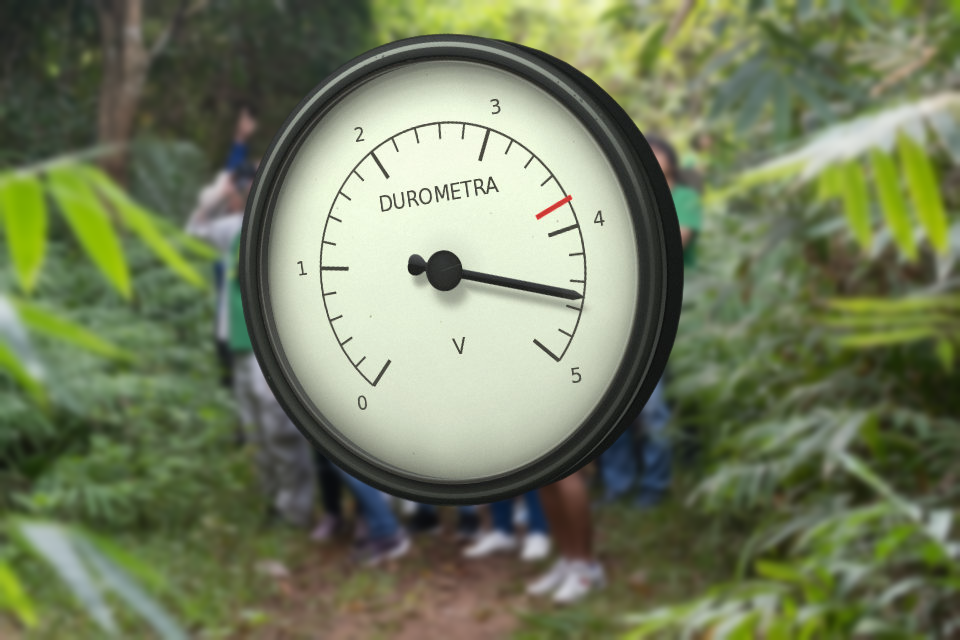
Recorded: 4.5 V
